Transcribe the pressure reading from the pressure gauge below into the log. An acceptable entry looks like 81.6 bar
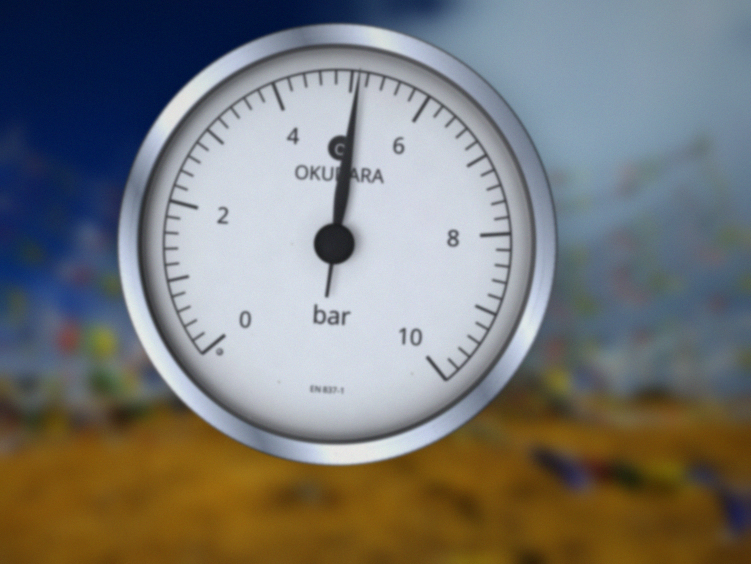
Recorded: 5.1 bar
